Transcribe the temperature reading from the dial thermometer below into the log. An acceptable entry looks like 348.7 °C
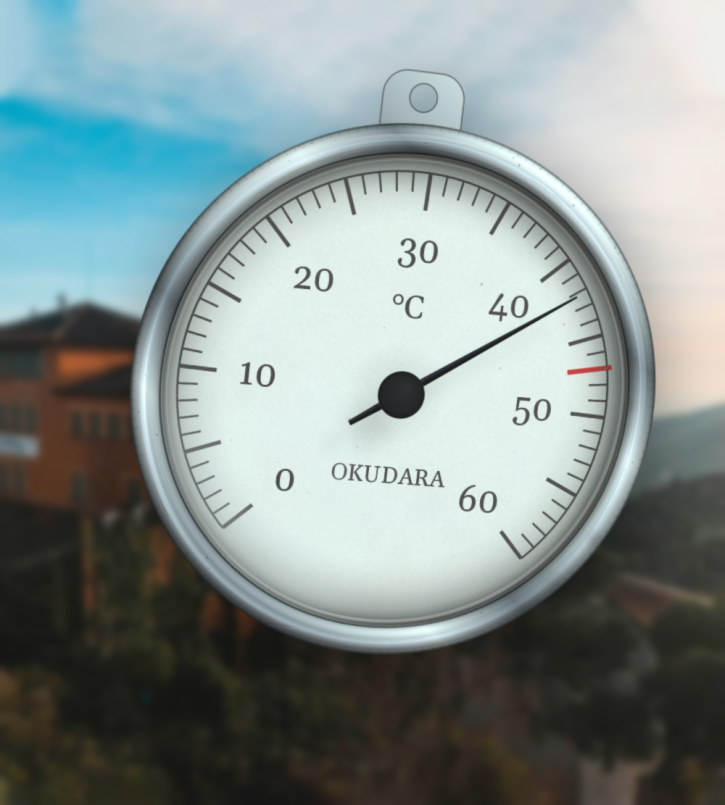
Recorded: 42 °C
